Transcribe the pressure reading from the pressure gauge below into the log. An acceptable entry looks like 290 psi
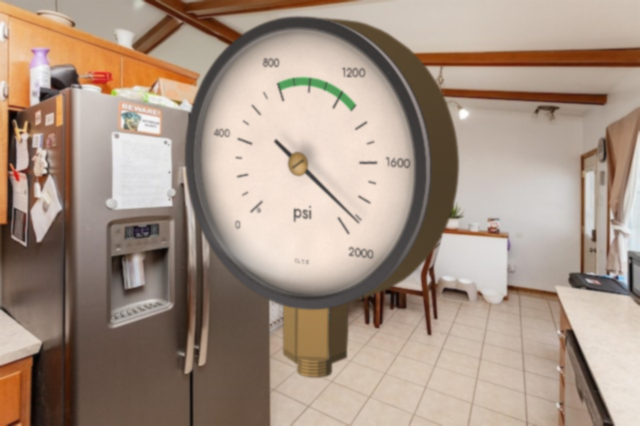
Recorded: 1900 psi
